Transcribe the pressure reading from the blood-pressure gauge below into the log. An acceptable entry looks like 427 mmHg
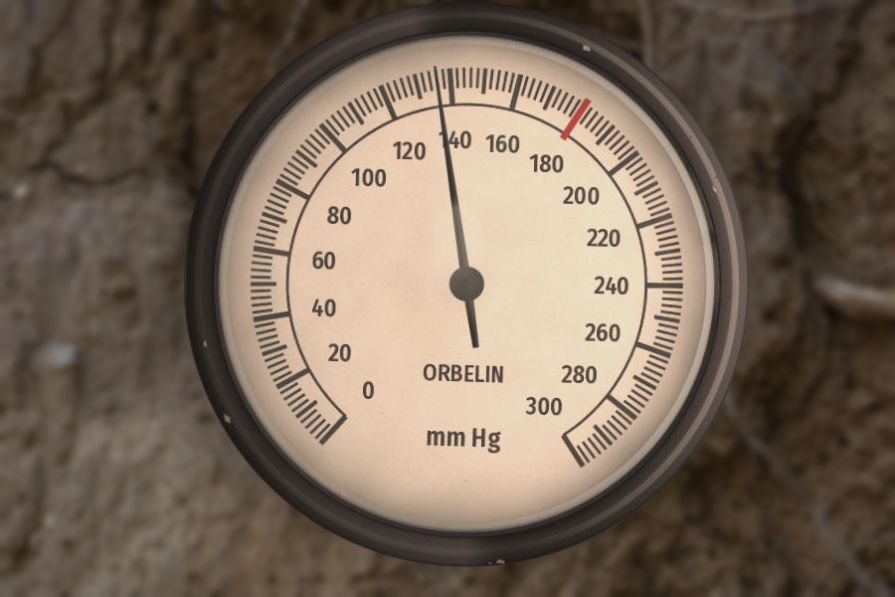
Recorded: 136 mmHg
